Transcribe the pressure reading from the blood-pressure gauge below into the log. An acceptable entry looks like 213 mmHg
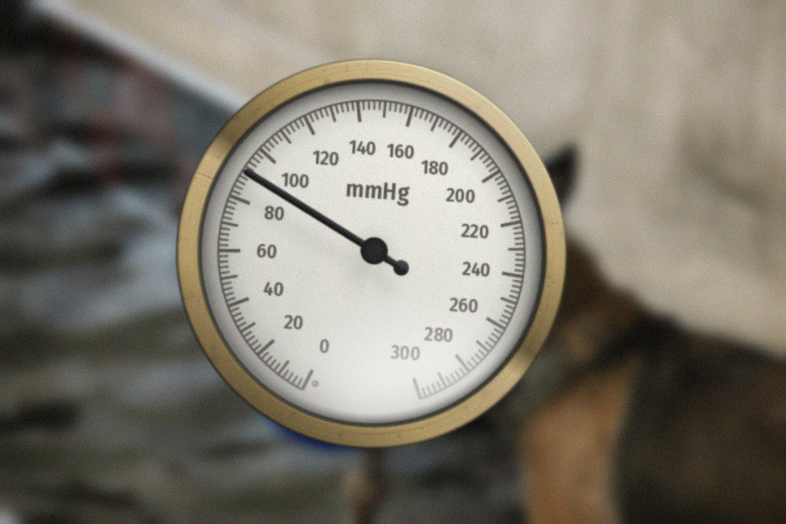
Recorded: 90 mmHg
